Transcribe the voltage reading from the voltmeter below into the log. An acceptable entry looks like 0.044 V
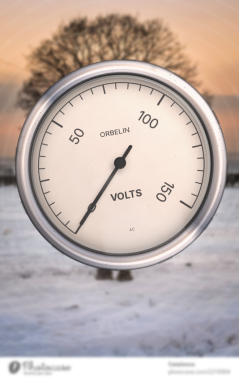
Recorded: 0 V
